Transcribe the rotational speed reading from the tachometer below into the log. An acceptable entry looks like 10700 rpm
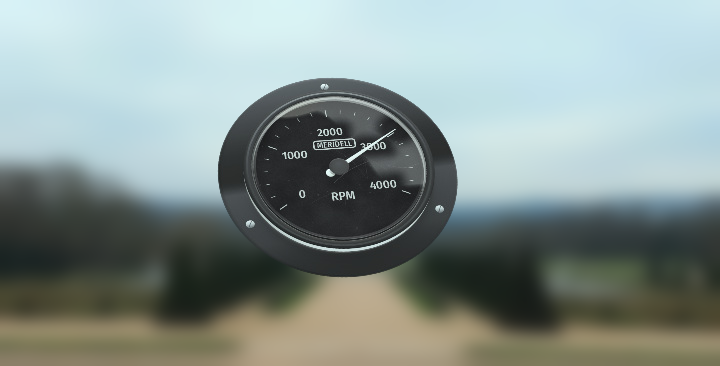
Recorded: 3000 rpm
